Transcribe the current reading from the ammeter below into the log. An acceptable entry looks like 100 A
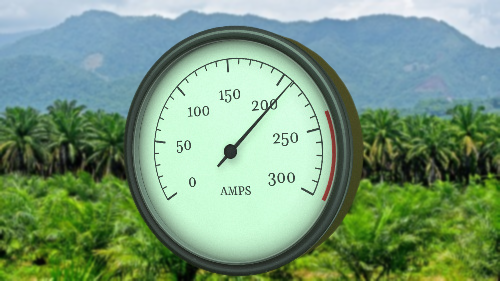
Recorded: 210 A
